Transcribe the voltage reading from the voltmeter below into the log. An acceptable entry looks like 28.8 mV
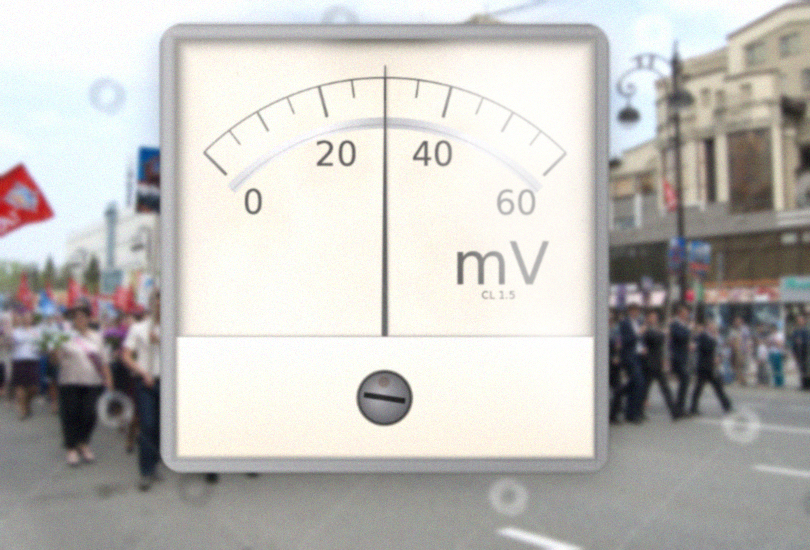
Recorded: 30 mV
